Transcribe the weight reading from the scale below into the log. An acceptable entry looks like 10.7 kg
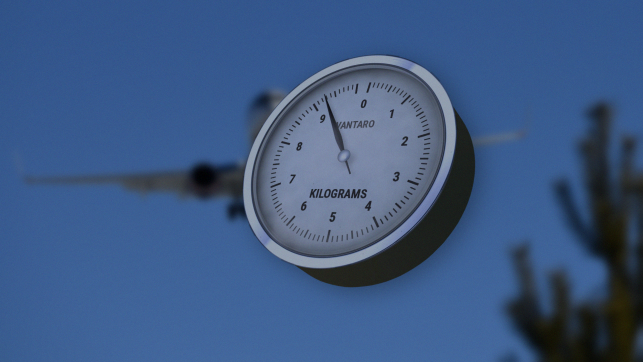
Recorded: 9.3 kg
